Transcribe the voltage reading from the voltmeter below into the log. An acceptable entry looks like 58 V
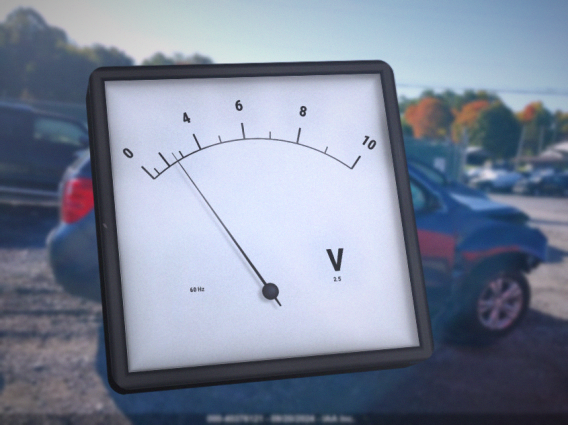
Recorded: 2.5 V
